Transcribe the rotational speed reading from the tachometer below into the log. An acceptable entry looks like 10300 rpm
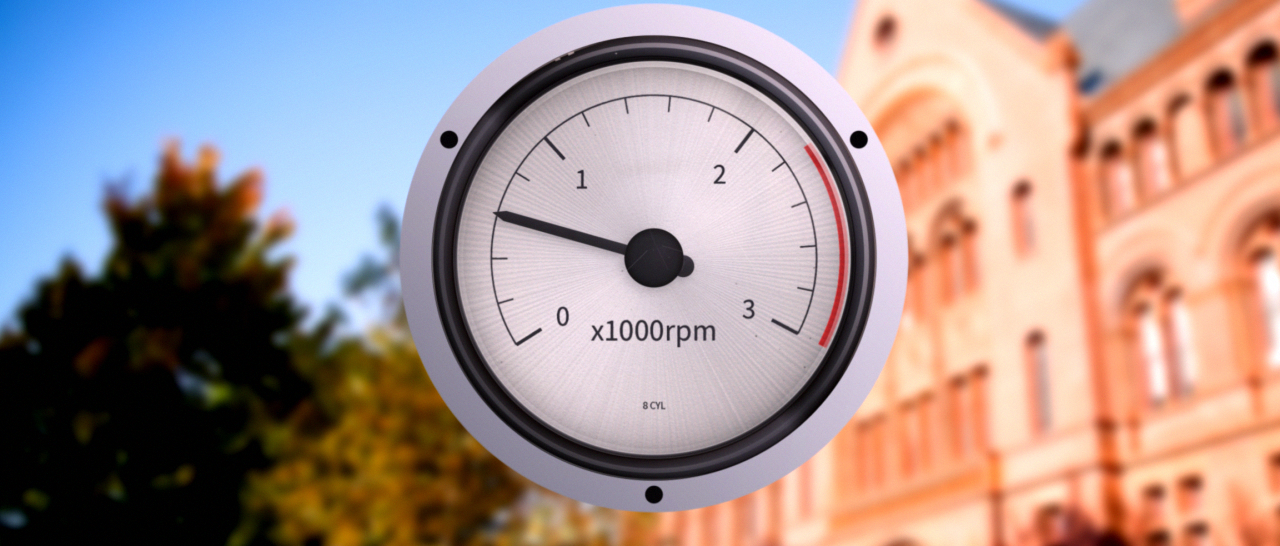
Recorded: 600 rpm
